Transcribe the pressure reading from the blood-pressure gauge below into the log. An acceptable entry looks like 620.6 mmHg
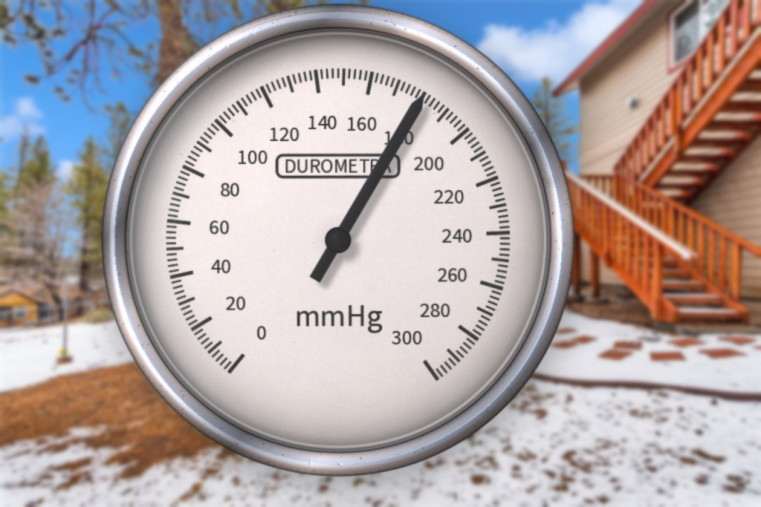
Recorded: 180 mmHg
